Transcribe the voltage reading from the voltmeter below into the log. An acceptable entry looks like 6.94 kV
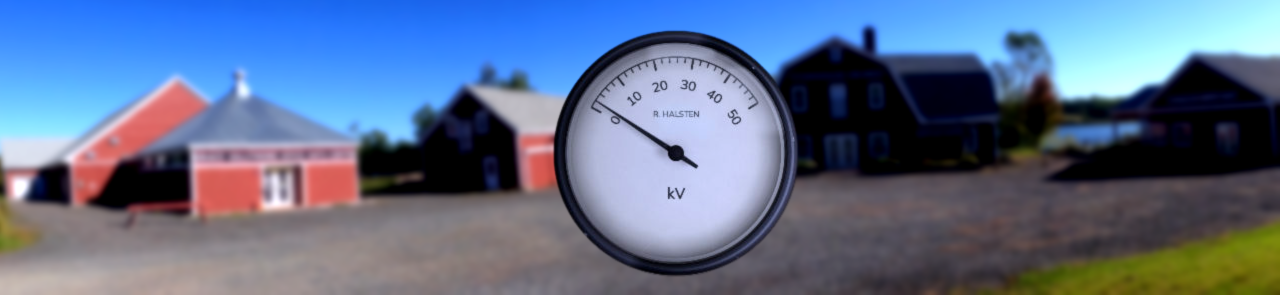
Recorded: 2 kV
